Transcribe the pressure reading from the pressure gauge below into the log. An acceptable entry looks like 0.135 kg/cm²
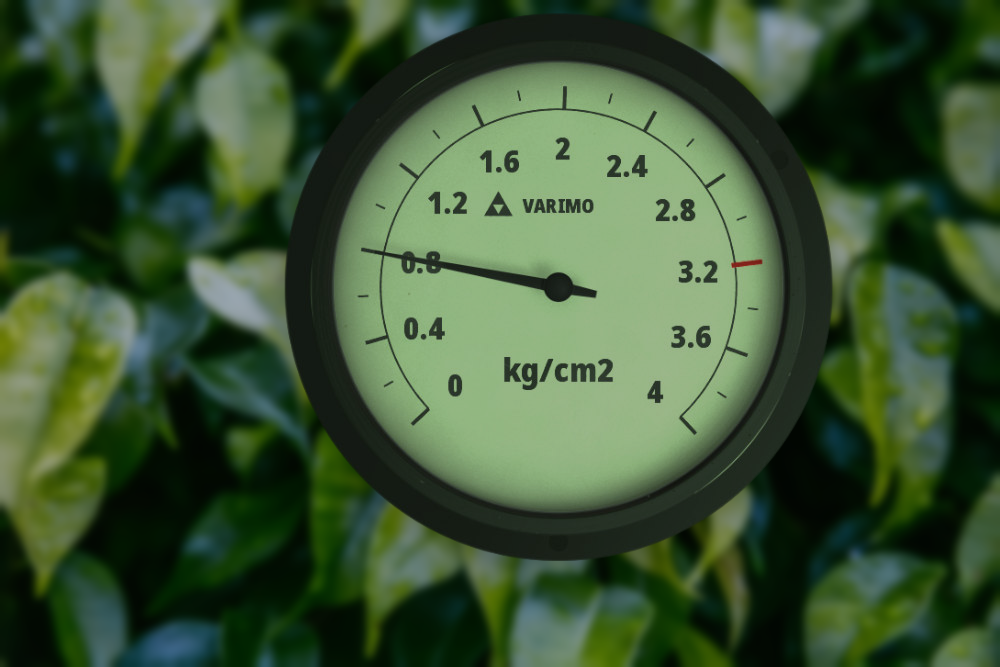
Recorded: 0.8 kg/cm²
